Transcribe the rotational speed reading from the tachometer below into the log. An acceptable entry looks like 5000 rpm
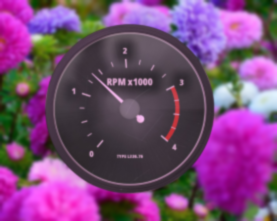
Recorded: 1375 rpm
